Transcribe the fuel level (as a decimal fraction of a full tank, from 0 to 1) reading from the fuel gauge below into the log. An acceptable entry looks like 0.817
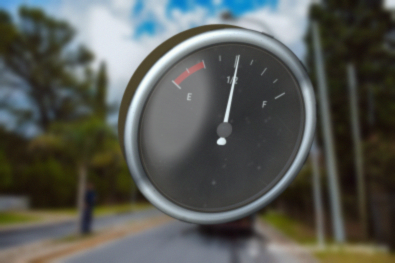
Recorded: 0.5
